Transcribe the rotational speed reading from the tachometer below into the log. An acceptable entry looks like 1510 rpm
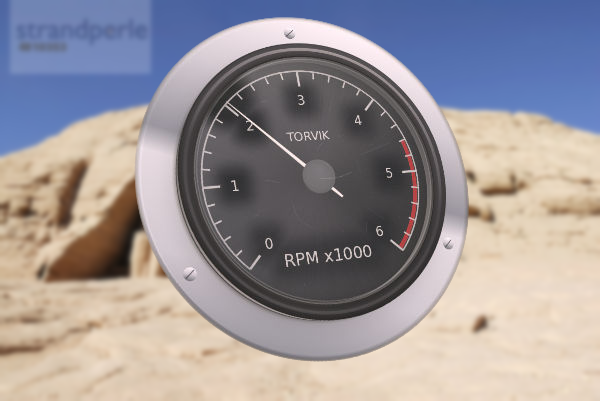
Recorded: 2000 rpm
